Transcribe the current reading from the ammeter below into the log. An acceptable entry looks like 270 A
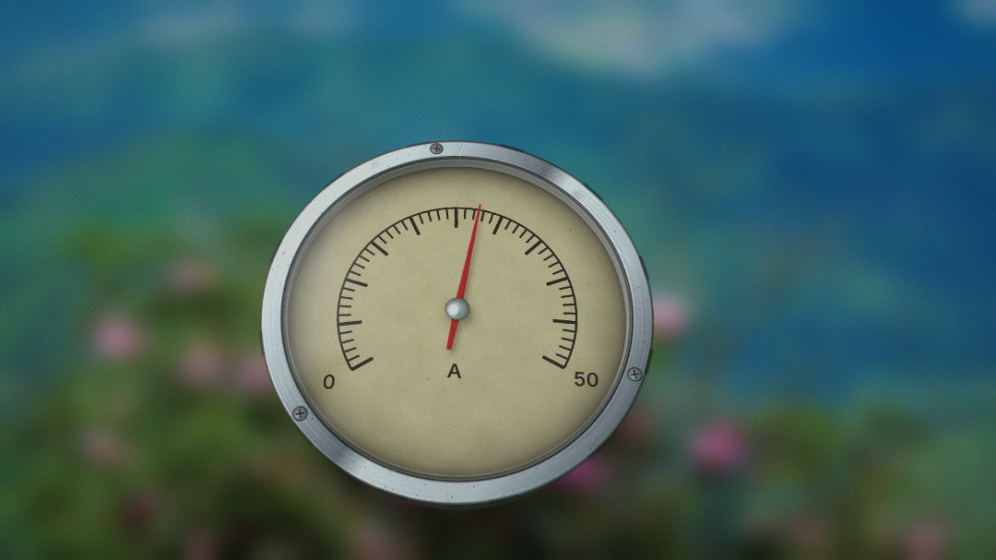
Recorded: 27.5 A
